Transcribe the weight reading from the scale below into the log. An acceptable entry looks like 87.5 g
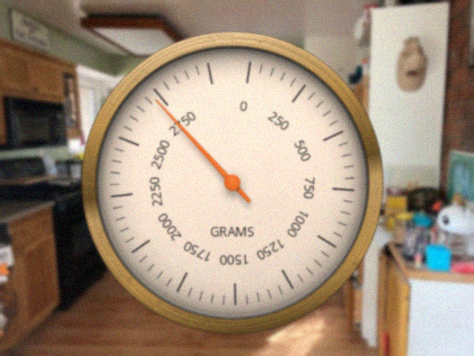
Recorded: 2725 g
